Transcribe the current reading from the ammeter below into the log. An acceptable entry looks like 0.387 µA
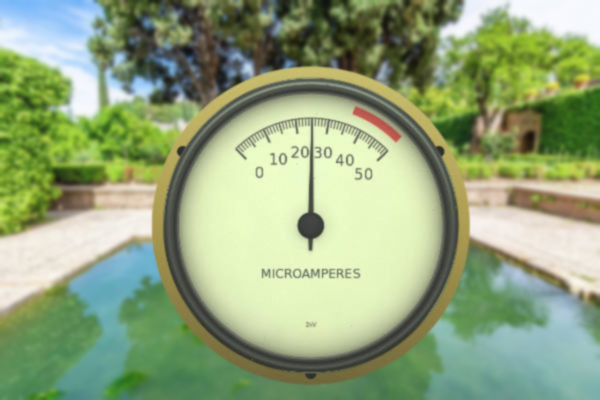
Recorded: 25 µA
